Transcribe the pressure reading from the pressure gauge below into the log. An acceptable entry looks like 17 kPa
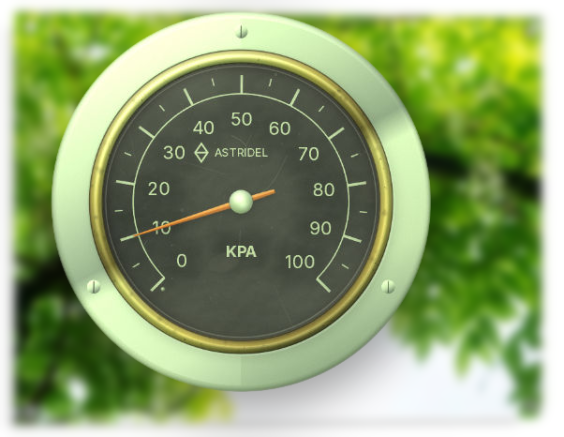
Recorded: 10 kPa
